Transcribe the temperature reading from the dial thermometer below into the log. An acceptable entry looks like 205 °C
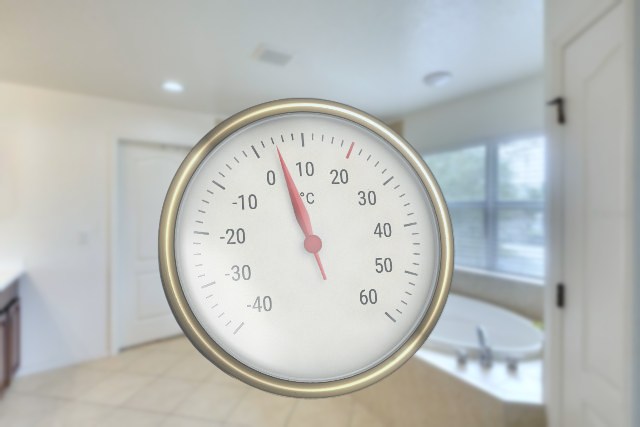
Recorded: 4 °C
